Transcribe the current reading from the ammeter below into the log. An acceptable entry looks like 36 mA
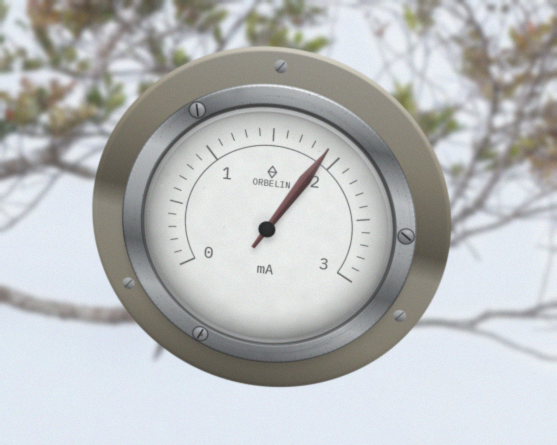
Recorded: 1.9 mA
